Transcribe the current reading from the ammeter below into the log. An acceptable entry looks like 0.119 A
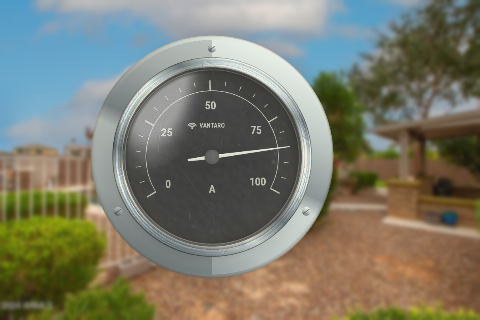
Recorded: 85 A
